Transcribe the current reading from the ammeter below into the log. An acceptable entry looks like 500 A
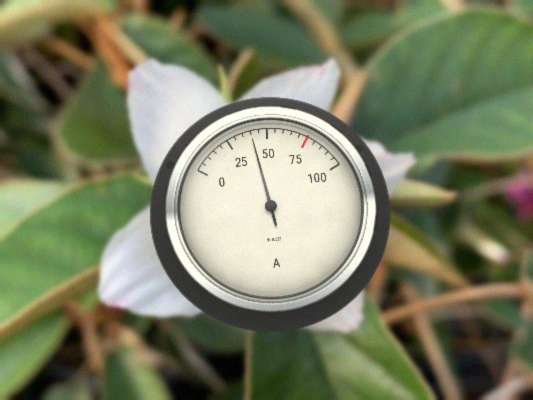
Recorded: 40 A
